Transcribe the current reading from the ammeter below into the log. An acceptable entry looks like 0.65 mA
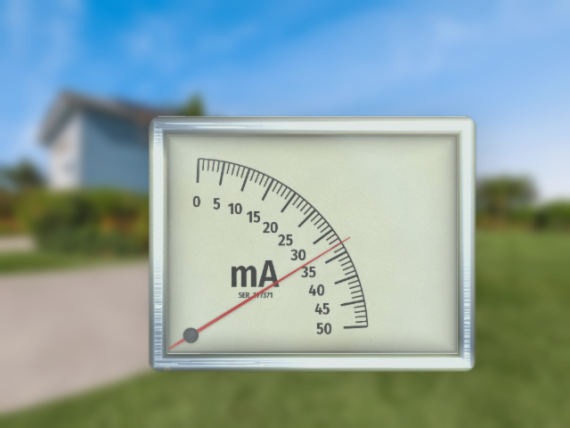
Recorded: 33 mA
